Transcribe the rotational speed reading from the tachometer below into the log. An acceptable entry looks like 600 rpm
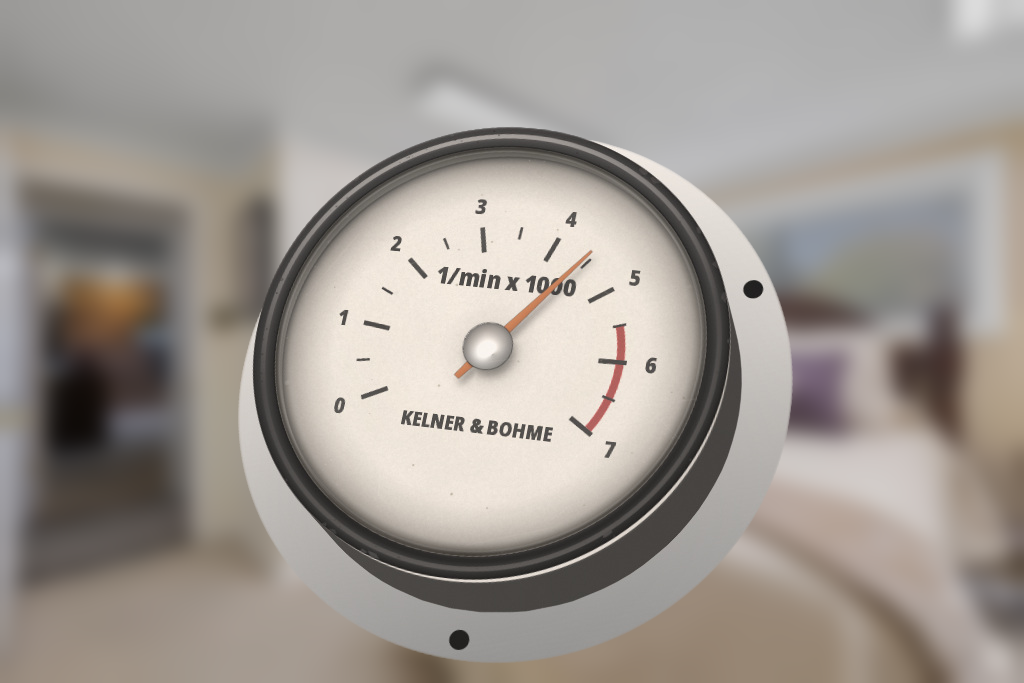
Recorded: 4500 rpm
